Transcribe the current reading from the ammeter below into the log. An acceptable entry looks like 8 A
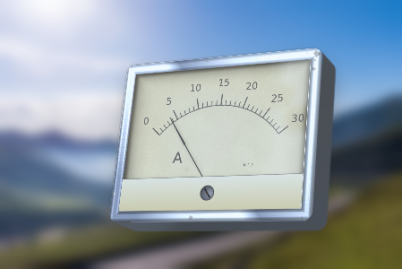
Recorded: 4 A
